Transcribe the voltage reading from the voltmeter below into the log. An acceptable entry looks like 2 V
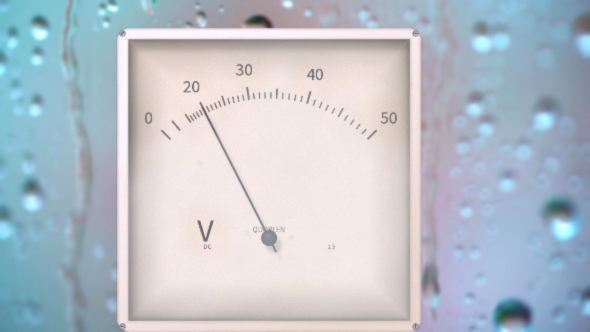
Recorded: 20 V
